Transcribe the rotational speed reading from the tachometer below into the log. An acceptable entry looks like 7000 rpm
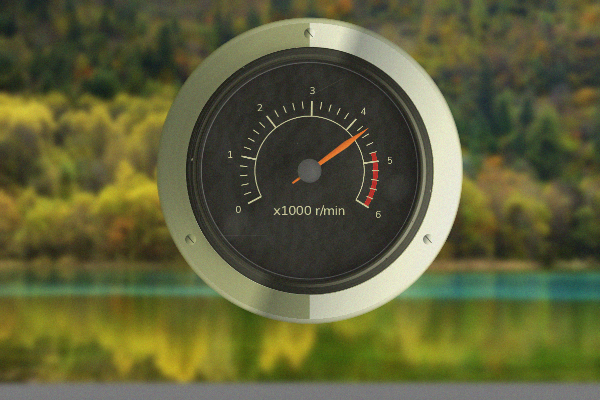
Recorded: 4300 rpm
